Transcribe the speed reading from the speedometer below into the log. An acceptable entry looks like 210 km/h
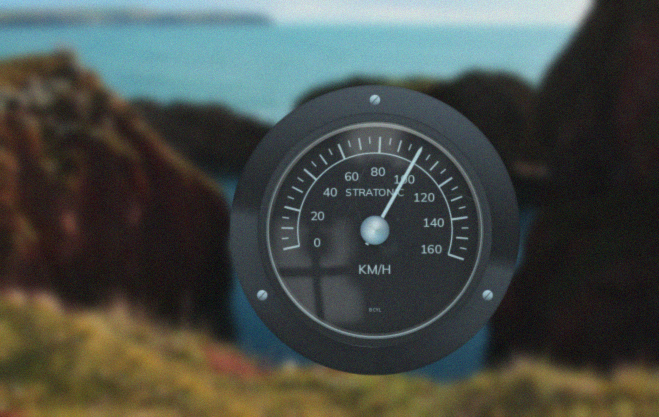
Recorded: 100 km/h
